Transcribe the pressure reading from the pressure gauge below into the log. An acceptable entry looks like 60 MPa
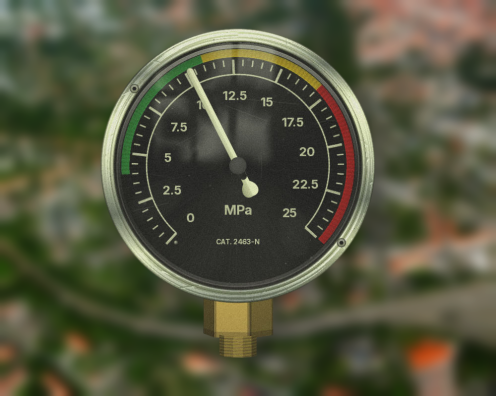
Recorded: 10.25 MPa
